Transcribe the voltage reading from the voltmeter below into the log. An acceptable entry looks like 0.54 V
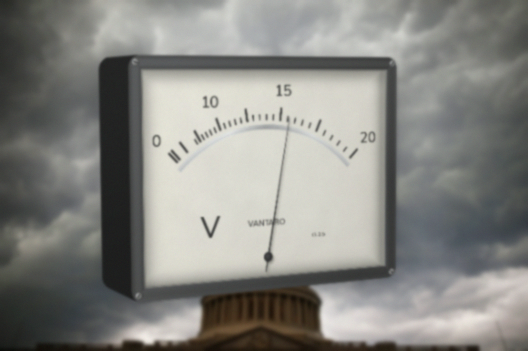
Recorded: 15.5 V
